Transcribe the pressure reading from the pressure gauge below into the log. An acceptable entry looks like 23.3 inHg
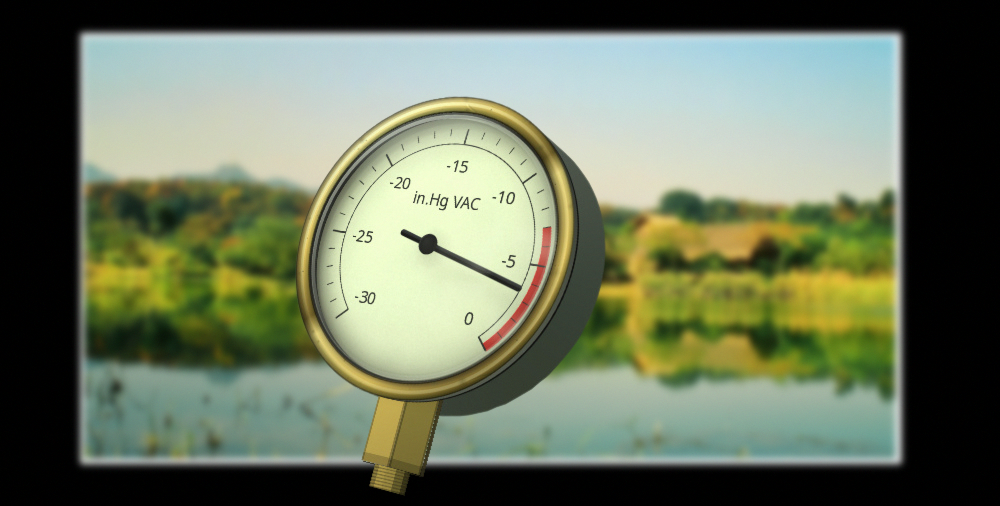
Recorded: -3.5 inHg
